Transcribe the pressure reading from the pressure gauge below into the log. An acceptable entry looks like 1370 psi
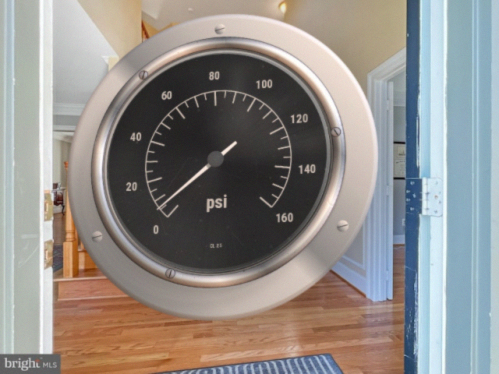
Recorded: 5 psi
